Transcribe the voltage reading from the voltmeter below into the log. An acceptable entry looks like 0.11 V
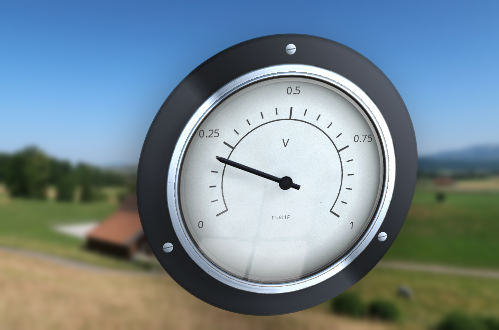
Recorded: 0.2 V
